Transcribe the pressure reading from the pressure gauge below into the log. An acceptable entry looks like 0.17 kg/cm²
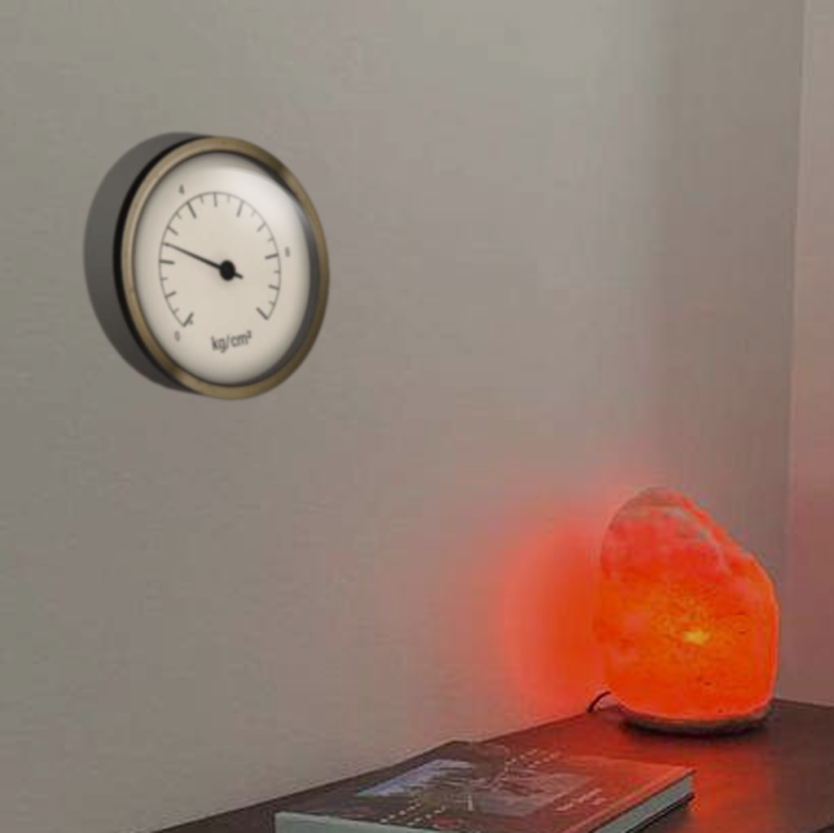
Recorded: 2.5 kg/cm²
